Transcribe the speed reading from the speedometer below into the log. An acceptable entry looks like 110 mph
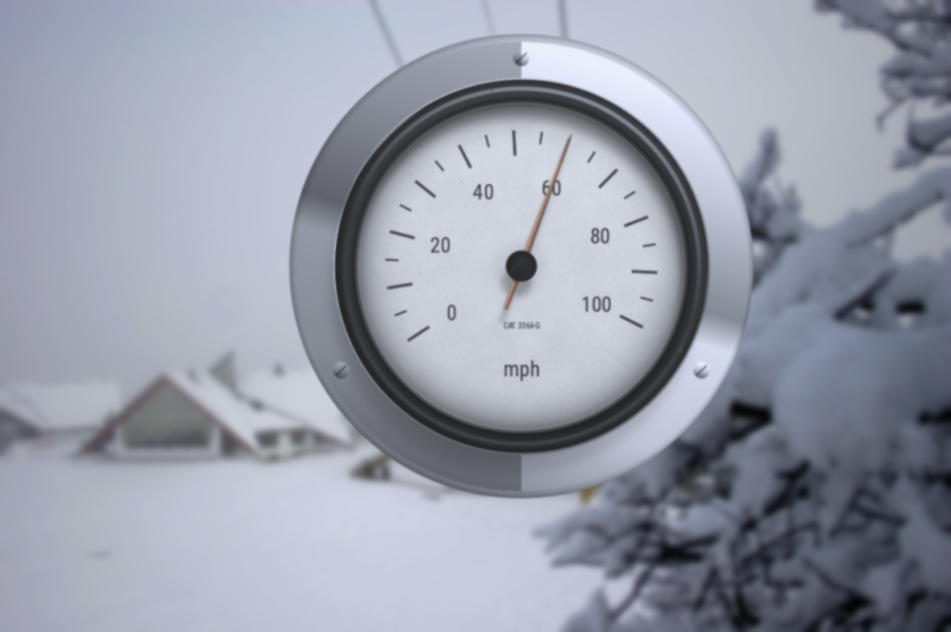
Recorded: 60 mph
